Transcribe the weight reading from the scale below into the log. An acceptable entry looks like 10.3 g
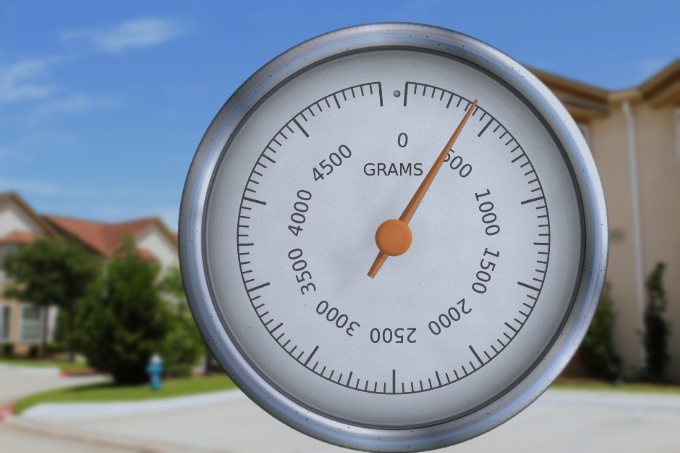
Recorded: 375 g
